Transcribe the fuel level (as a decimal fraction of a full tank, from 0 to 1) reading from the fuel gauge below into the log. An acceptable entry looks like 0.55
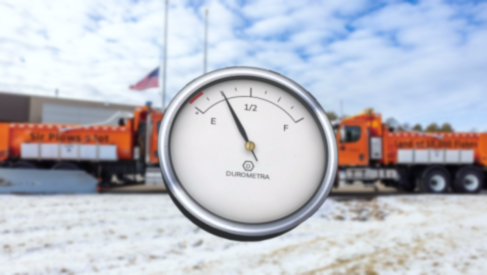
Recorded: 0.25
